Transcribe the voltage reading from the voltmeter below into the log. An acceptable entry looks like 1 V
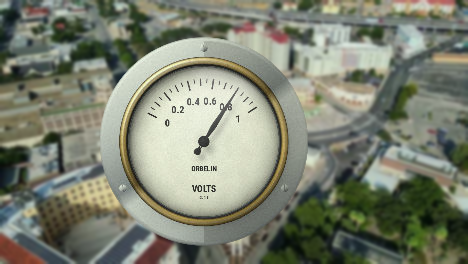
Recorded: 0.8 V
